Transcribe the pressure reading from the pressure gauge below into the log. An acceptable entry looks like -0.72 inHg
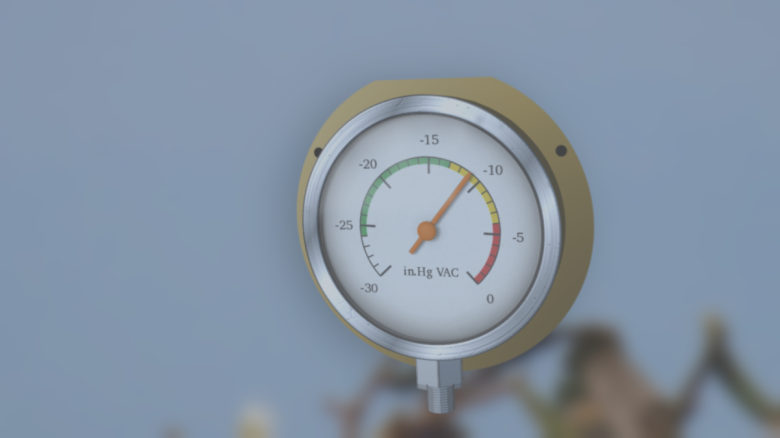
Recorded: -11 inHg
